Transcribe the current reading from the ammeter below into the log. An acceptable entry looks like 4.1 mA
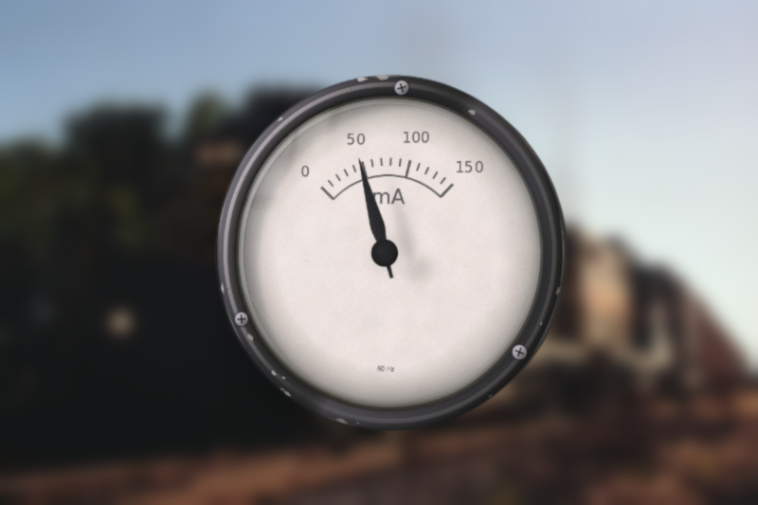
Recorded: 50 mA
